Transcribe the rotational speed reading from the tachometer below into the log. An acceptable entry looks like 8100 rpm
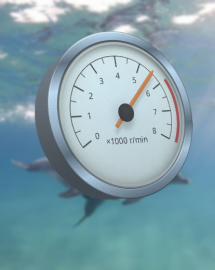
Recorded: 5500 rpm
